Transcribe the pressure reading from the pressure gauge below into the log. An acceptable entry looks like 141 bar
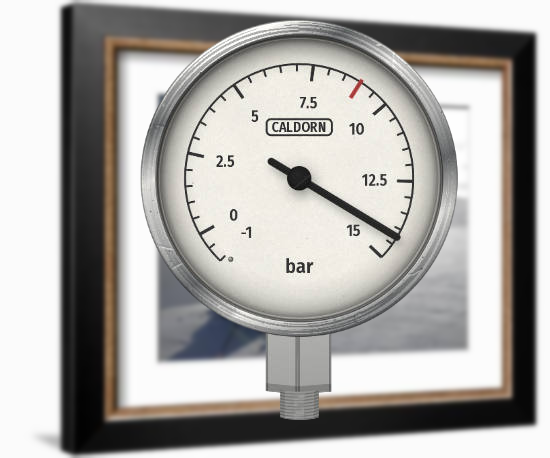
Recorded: 14.25 bar
